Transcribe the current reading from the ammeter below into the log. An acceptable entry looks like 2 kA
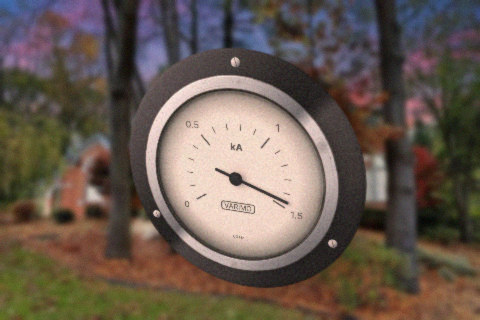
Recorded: 1.45 kA
